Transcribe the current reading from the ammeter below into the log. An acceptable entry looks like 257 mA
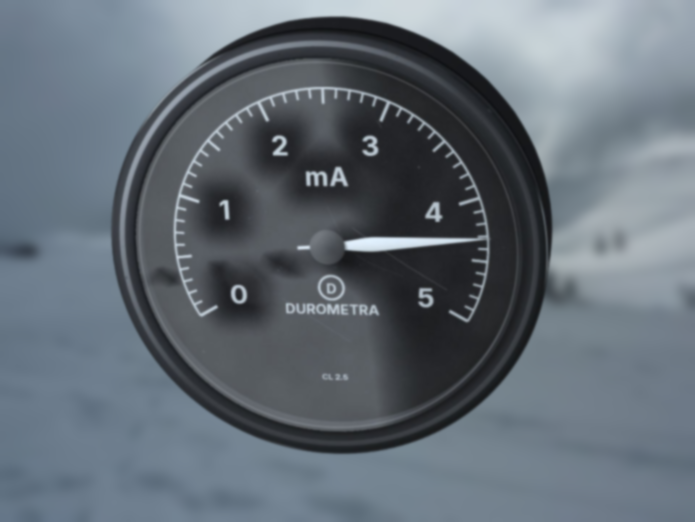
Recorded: 4.3 mA
